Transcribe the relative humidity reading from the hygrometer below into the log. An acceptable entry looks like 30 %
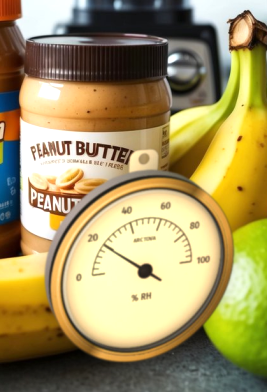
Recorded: 20 %
